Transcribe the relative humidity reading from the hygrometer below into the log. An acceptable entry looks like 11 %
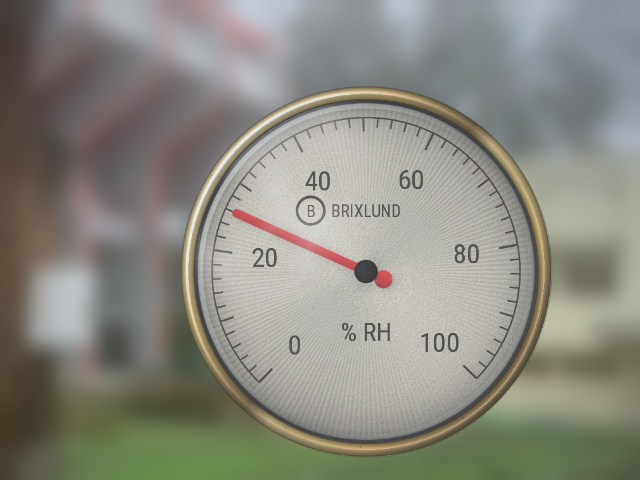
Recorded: 26 %
